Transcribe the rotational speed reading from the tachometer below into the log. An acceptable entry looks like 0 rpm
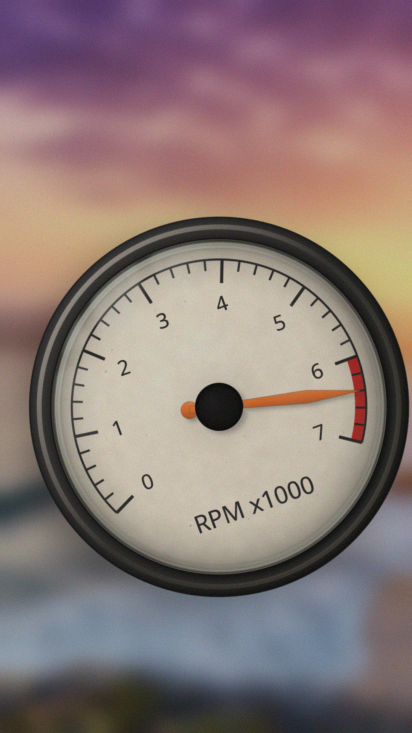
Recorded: 6400 rpm
